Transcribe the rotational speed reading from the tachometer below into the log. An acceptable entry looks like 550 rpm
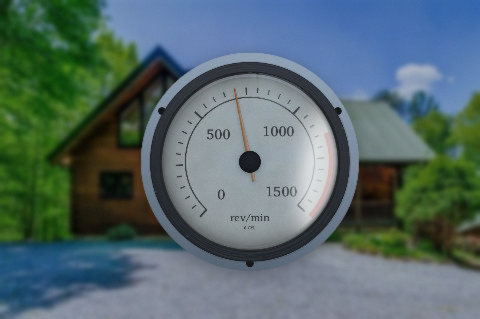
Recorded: 700 rpm
